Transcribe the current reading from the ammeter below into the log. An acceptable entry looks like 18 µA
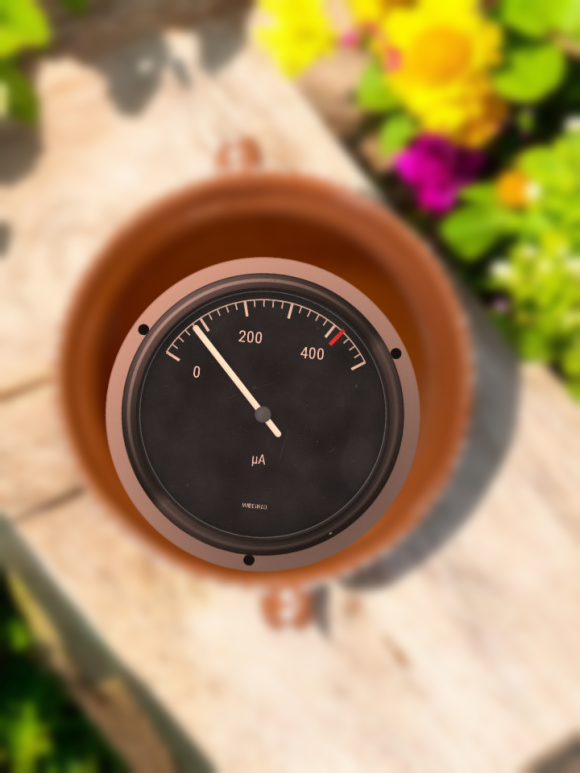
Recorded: 80 µA
